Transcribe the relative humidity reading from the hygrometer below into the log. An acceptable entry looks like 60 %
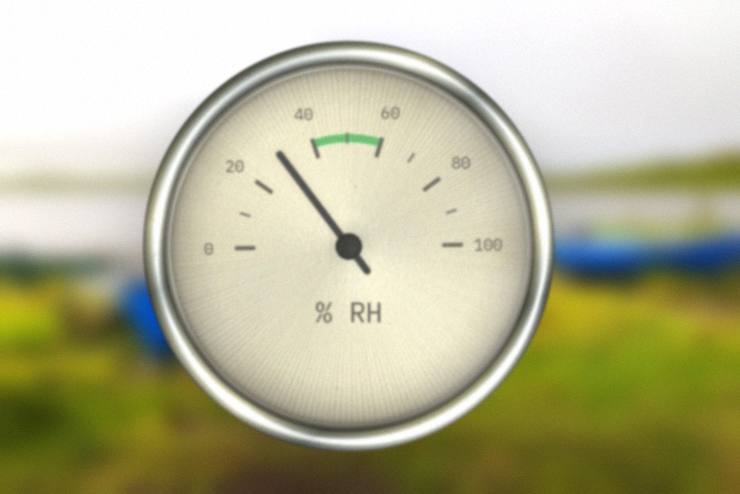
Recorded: 30 %
